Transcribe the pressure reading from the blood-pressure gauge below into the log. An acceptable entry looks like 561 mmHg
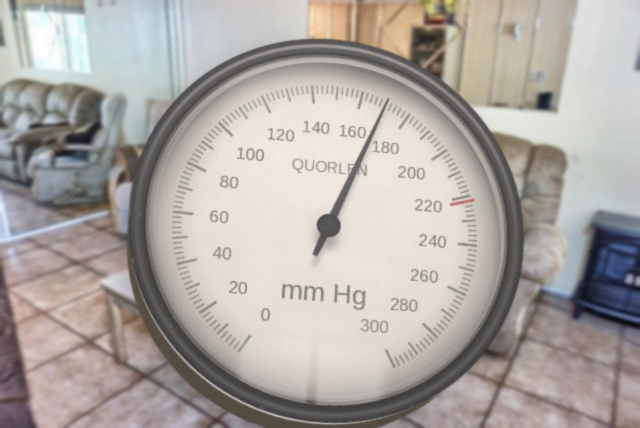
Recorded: 170 mmHg
